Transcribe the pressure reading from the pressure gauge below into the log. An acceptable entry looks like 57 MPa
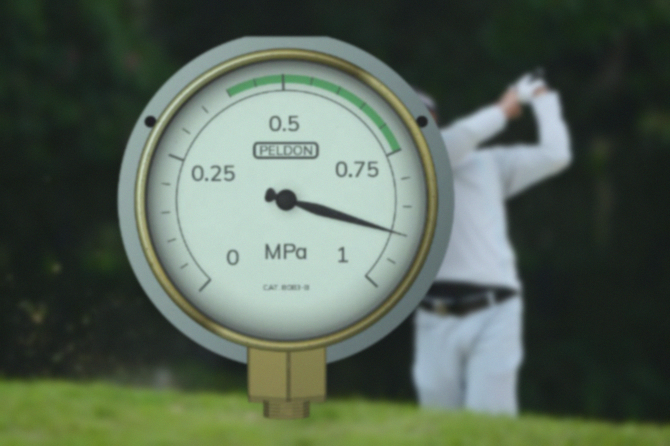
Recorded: 0.9 MPa
